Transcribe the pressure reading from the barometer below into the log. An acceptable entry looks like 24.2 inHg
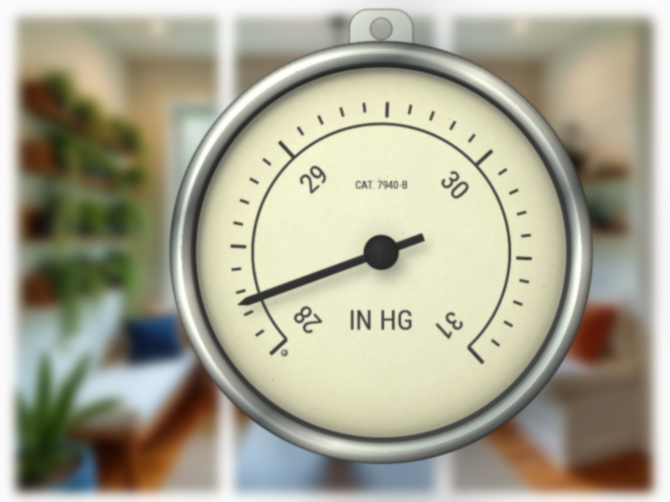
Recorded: 28.25 inHg
